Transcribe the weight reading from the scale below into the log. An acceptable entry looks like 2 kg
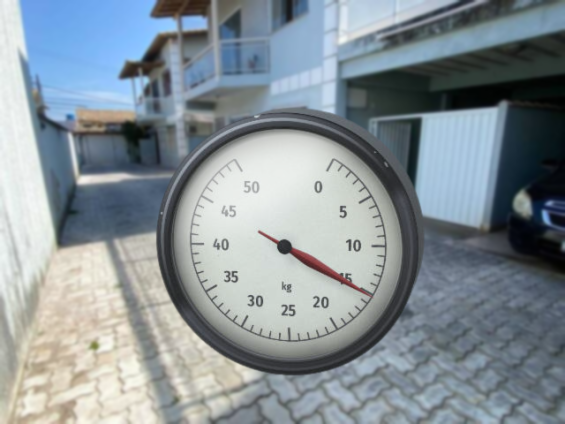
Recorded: 15 kg
